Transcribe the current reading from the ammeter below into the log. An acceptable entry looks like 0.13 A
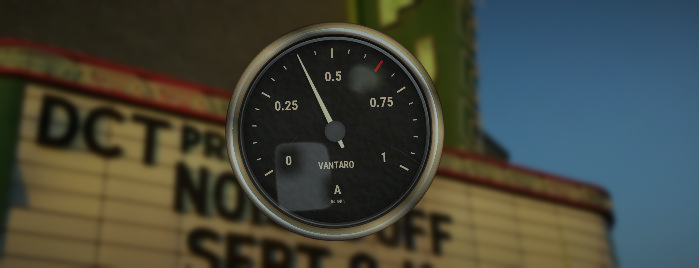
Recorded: 0.4 A
